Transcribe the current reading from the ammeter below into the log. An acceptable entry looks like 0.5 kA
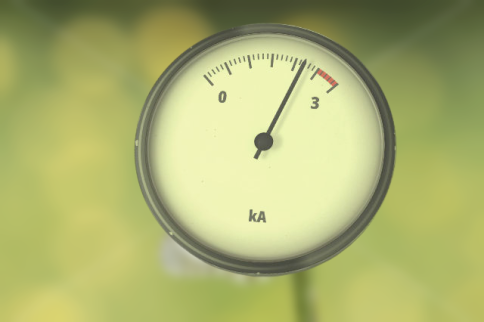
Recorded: 2.2 kA
